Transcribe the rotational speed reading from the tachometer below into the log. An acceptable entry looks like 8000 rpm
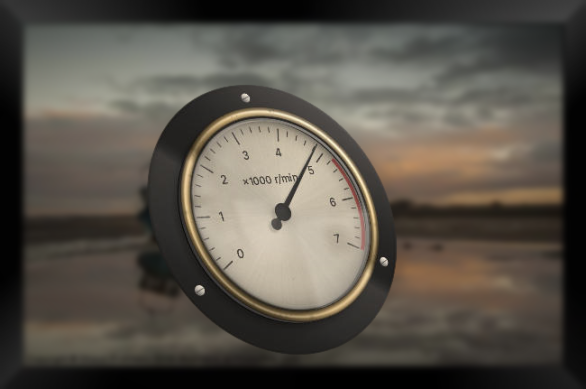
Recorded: 4800 rpm
